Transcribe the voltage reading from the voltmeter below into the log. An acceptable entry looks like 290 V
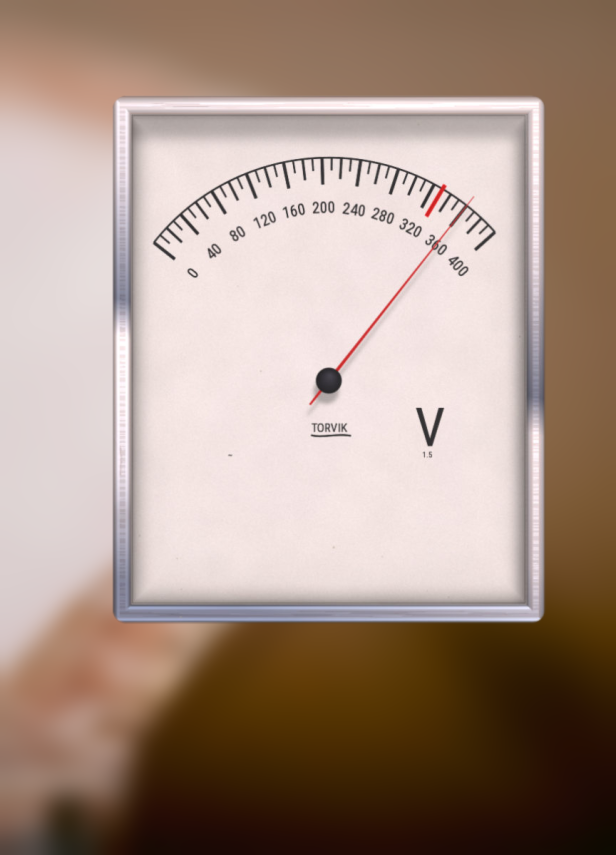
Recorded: 360 V
